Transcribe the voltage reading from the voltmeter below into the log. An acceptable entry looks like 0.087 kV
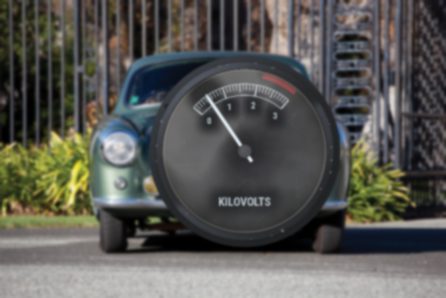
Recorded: 0.5 kV
